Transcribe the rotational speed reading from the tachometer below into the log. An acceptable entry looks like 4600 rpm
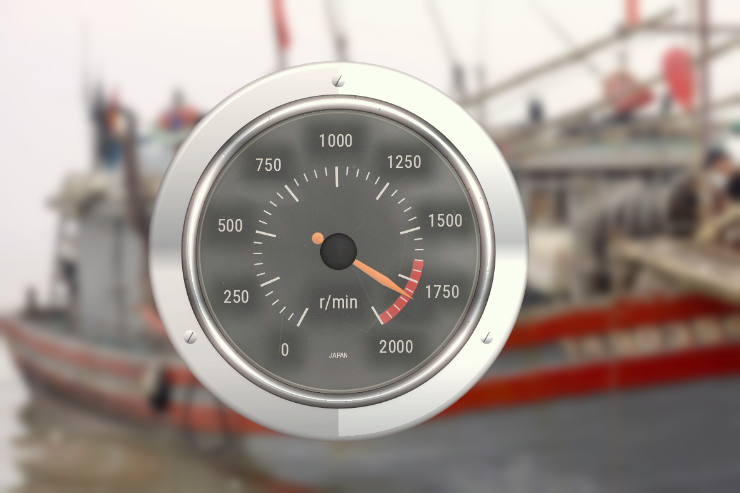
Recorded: 1825 rpm
